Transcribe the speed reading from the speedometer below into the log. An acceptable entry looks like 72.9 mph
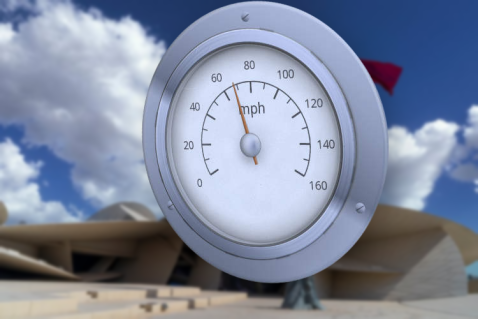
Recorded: 70 mph
